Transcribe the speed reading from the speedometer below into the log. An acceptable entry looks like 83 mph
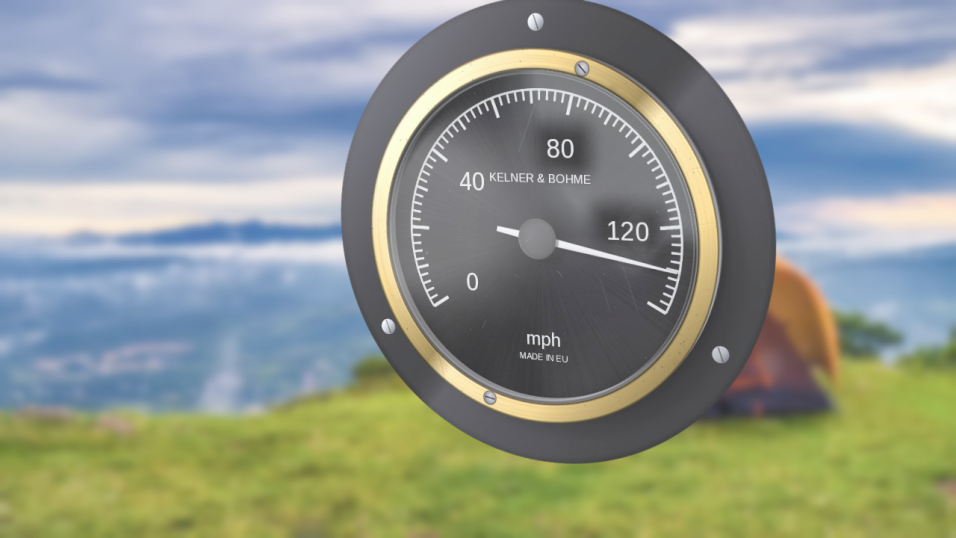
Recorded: 130 mph
